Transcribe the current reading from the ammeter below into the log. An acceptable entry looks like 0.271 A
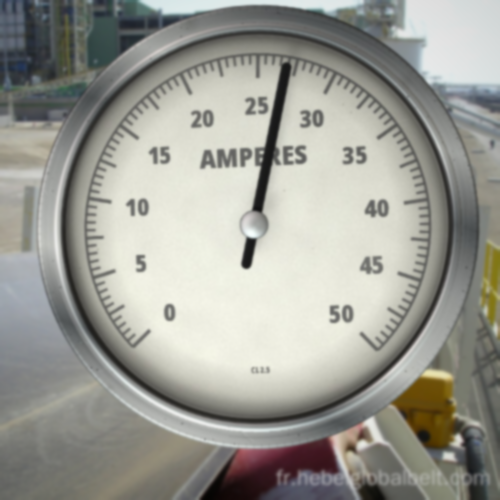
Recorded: 27 A
